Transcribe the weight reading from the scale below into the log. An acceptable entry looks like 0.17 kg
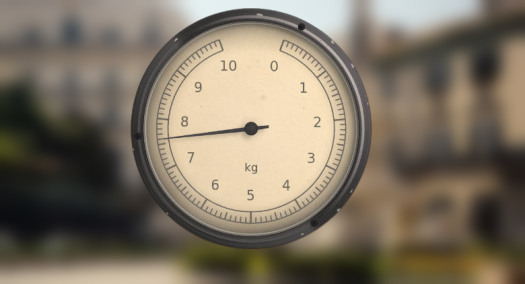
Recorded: 7.6 kg
